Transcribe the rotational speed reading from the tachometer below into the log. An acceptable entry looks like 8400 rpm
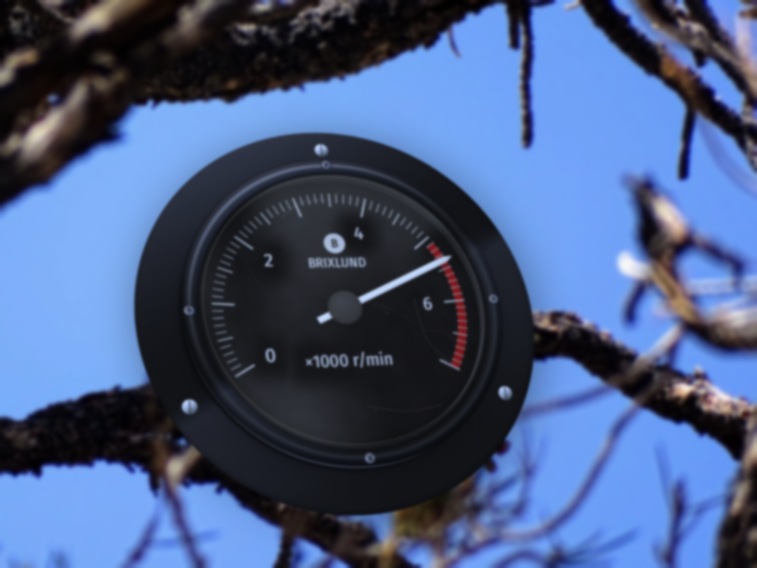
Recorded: 5400 rpm
